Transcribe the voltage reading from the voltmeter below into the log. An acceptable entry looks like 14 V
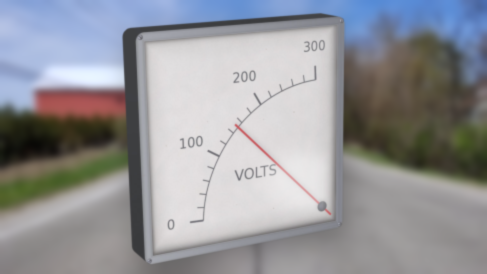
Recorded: 150 V
